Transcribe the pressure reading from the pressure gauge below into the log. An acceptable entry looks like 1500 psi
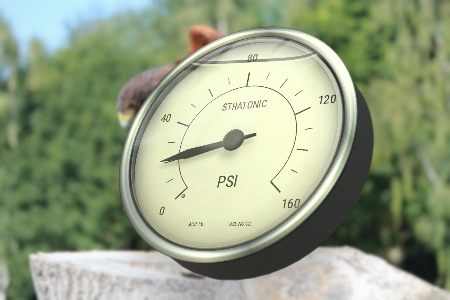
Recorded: 20 psi
